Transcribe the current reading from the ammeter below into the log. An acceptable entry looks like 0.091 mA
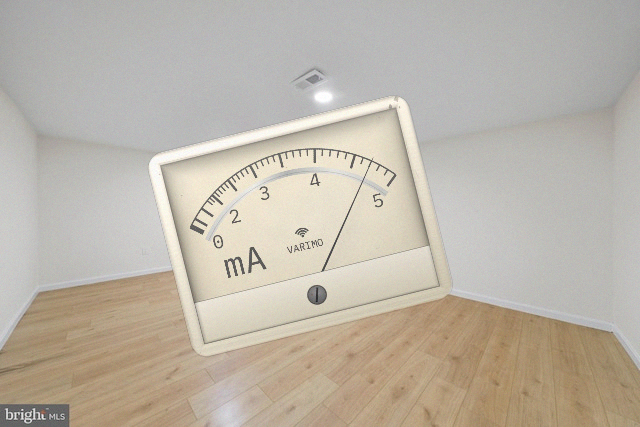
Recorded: 4.7 mA
